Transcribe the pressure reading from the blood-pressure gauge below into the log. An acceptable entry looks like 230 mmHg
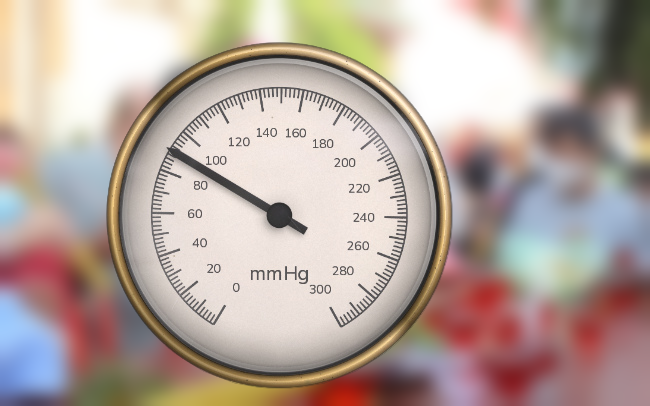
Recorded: 90 mmHg
